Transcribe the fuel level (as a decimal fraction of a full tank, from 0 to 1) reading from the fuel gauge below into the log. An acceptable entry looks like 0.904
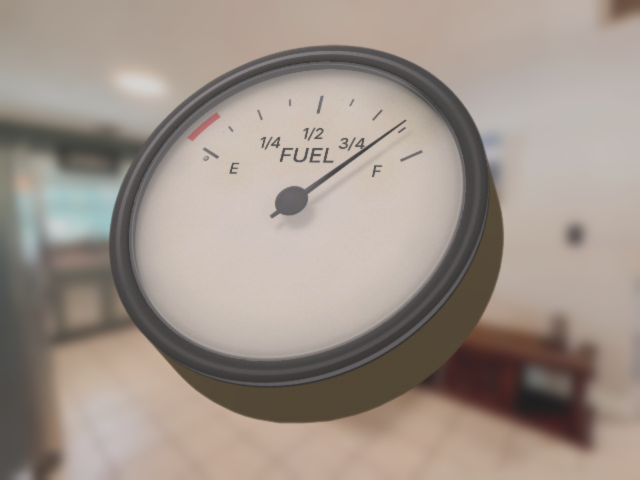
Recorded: 0.875
